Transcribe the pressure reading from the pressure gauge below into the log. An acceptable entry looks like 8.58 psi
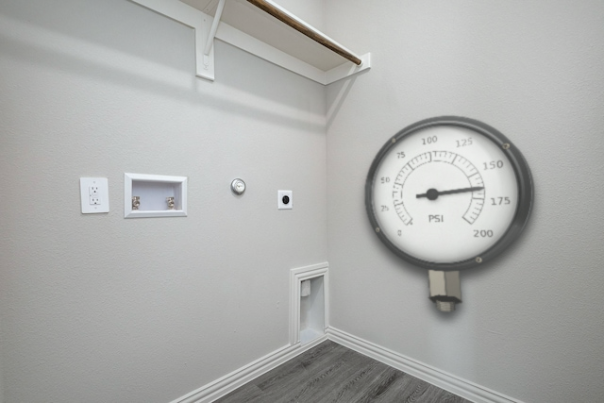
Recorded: 165 psi
